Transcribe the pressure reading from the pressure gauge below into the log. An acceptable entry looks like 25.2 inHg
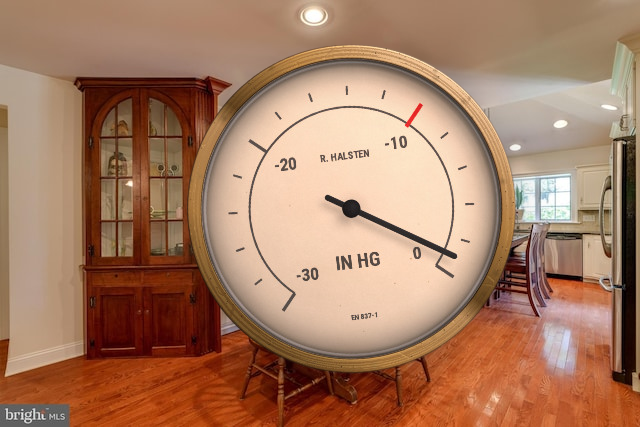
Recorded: -1 inHg
